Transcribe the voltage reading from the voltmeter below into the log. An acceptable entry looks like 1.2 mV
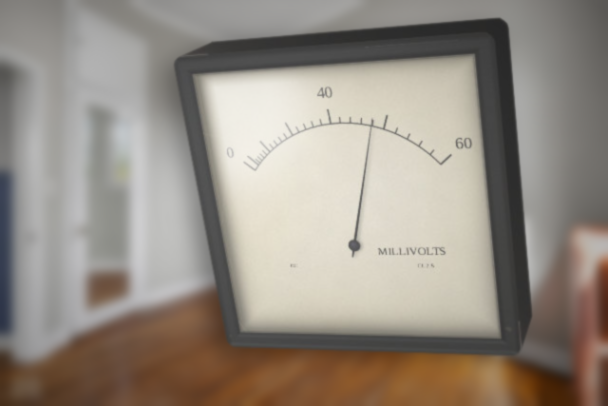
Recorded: 48 mV
